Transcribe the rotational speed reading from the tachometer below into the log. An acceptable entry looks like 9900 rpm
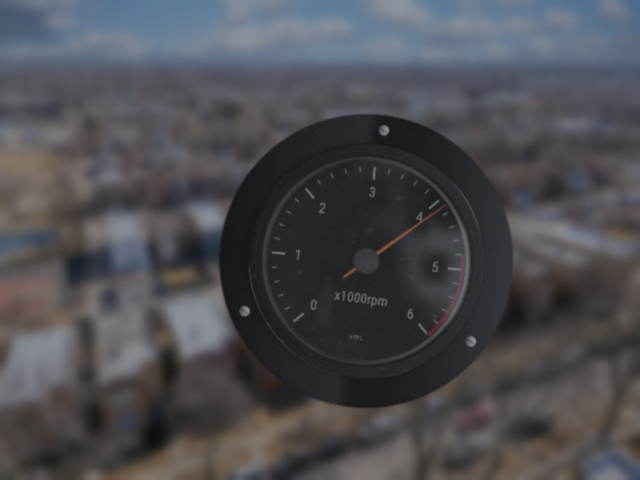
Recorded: 4100 rpm
